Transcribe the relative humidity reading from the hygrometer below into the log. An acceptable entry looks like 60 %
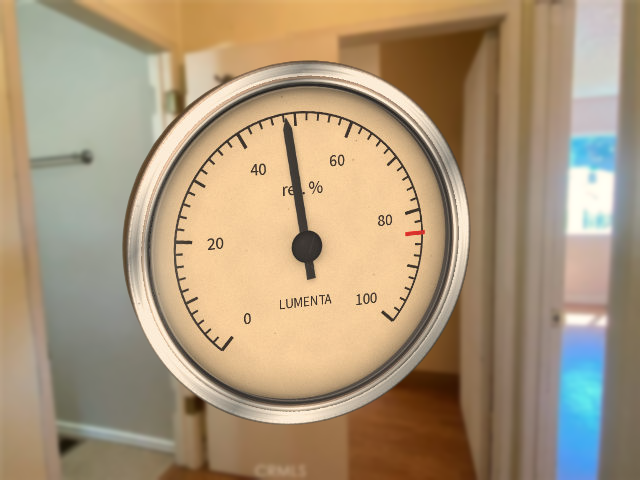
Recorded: 48 %
